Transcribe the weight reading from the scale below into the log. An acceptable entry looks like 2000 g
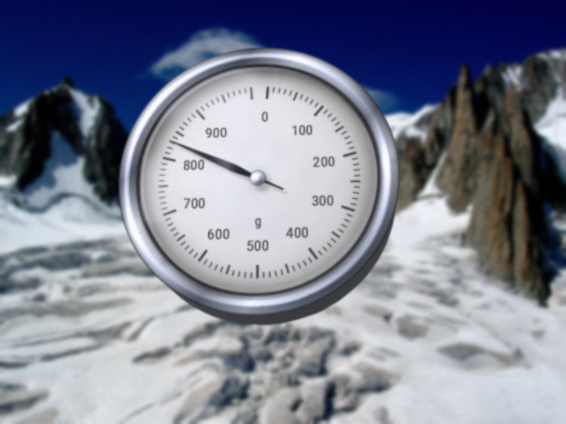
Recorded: 830 g
